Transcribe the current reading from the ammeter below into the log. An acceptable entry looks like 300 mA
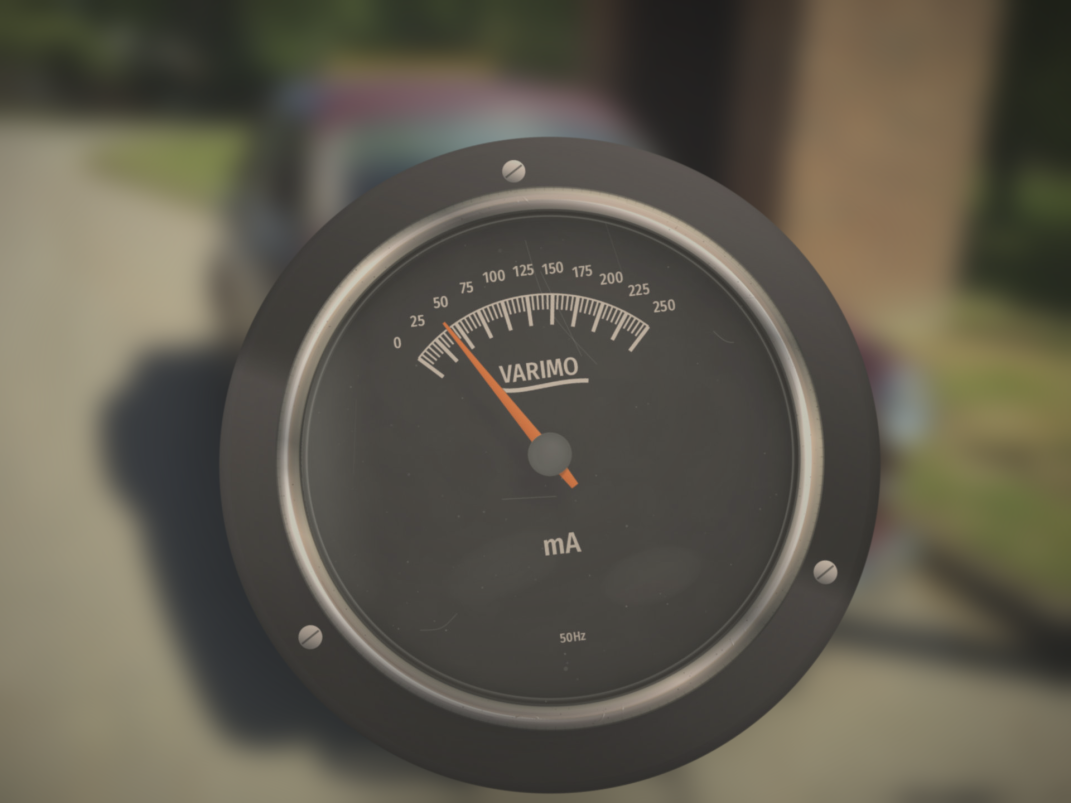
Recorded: 40 mA
